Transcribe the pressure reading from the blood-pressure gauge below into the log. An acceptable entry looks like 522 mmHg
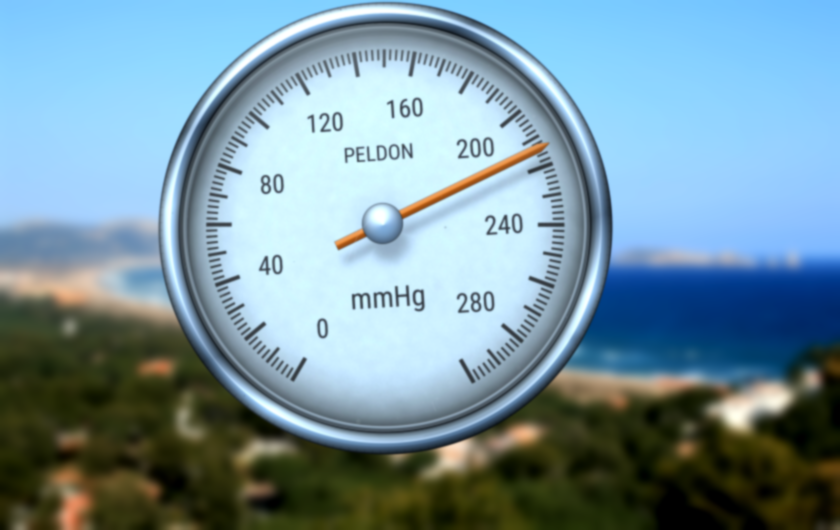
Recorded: 214 mmHg
